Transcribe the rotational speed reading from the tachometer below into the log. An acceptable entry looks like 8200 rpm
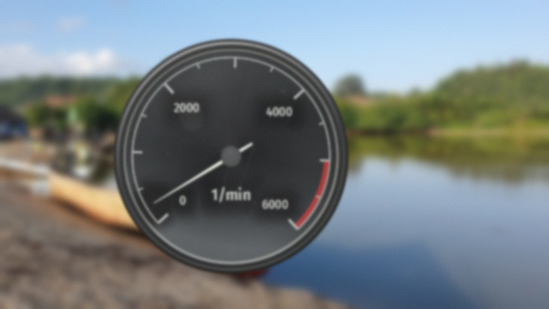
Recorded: 250 rpm
